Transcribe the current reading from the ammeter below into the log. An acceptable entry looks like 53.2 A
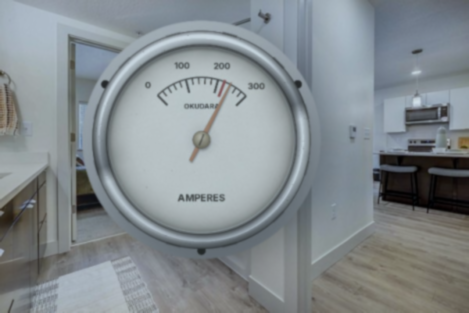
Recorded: 240 A
